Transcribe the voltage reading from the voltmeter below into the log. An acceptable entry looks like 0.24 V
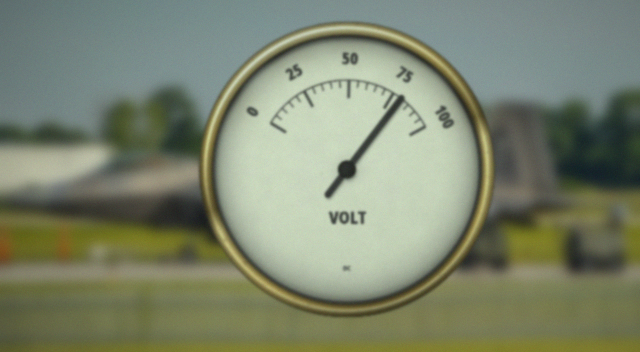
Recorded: 80 V
